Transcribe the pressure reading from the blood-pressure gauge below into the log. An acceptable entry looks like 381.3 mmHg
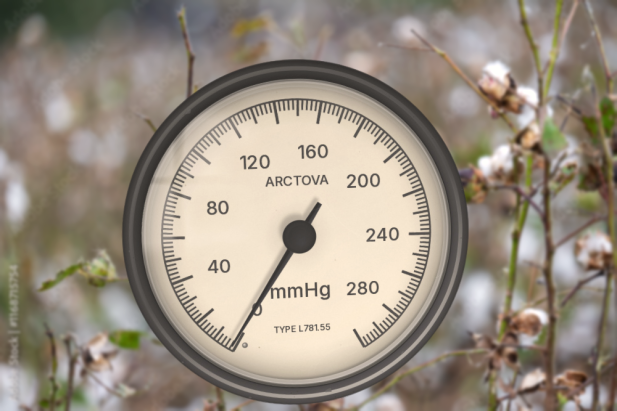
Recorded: 2 mmHg
